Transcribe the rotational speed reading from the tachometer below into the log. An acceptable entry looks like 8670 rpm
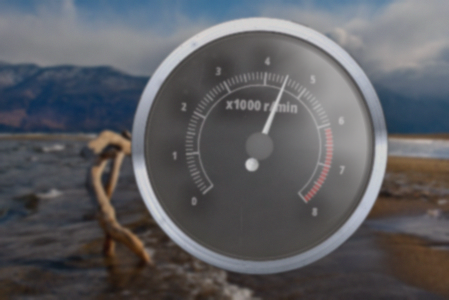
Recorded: 4500 rpm
